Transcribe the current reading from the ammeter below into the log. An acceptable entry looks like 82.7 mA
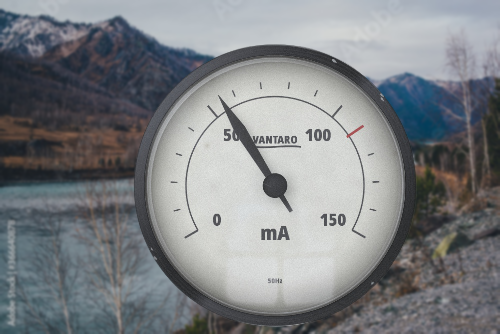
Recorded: 55 mA
